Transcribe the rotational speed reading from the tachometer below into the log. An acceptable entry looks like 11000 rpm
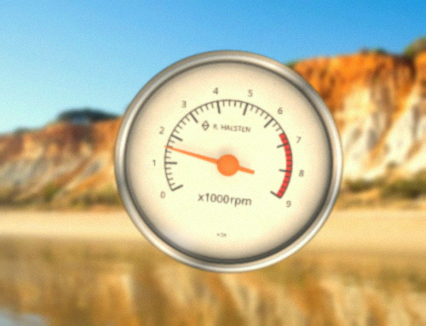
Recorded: 1600 rpm
